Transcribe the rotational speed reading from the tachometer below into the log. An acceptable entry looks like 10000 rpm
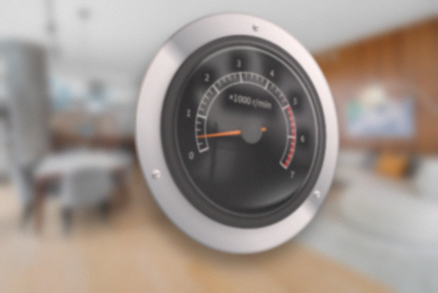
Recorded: 400 rpm
